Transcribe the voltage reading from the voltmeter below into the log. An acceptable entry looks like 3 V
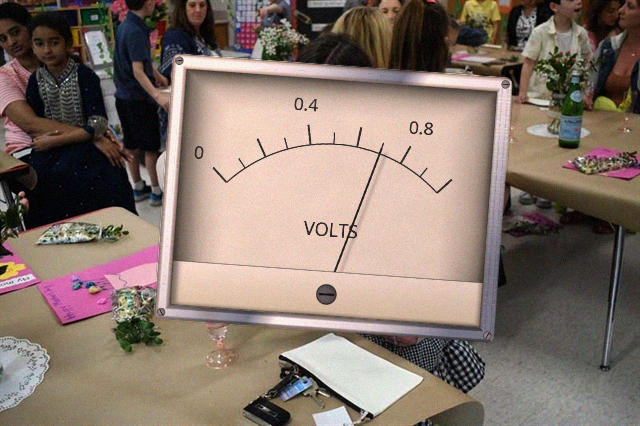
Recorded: 0.7 V
